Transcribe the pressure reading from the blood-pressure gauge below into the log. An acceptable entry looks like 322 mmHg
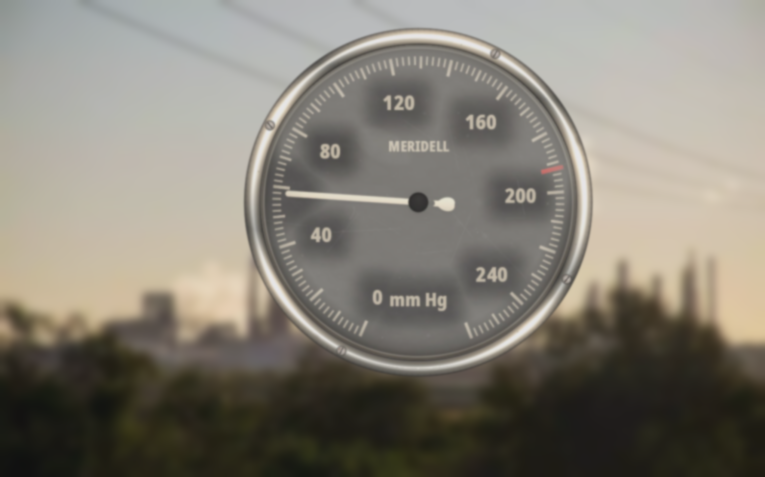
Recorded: 58 mmHg
